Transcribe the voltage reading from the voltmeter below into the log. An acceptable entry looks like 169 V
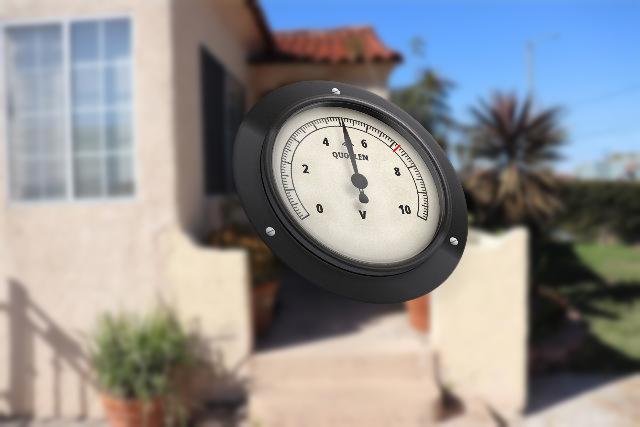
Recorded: 5 V
